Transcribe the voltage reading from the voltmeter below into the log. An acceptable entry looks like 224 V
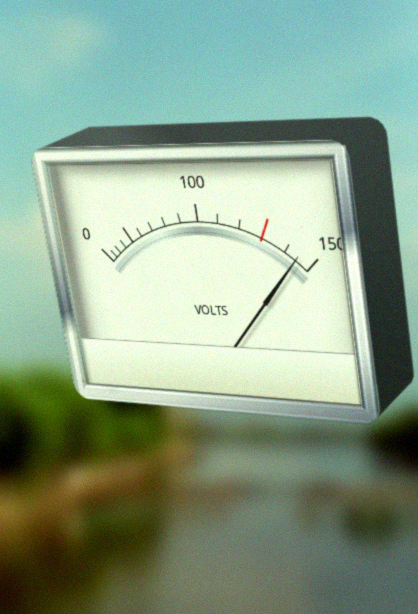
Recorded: 145 V
